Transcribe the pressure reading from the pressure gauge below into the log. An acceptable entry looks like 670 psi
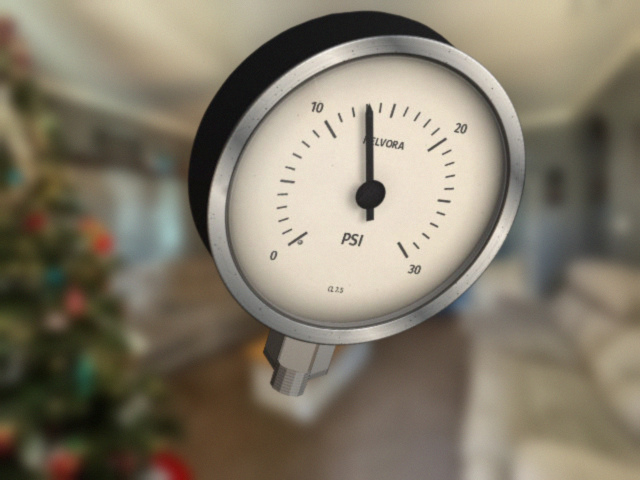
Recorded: 13 psi
